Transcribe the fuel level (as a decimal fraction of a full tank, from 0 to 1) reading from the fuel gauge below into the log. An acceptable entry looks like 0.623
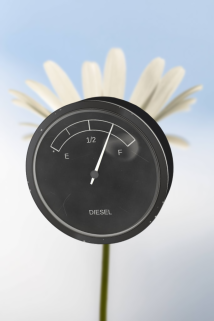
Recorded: 0.75
